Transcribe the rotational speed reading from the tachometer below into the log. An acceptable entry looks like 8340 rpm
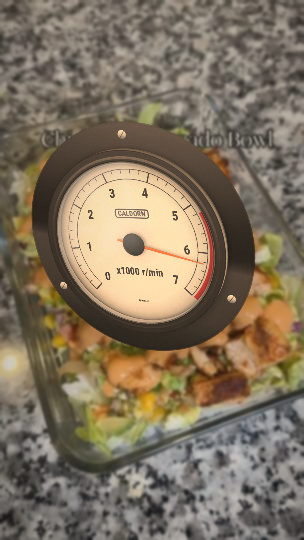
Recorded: 6200 rpm
